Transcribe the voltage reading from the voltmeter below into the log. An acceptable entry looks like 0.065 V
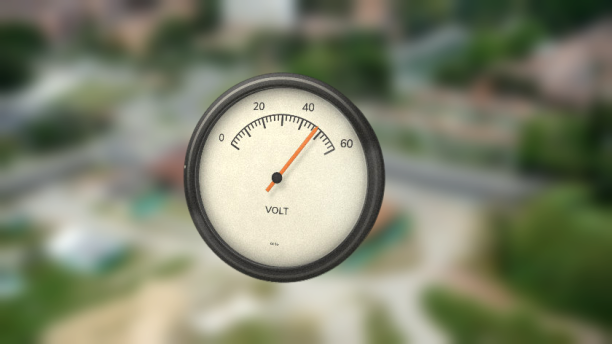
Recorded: 48 V
